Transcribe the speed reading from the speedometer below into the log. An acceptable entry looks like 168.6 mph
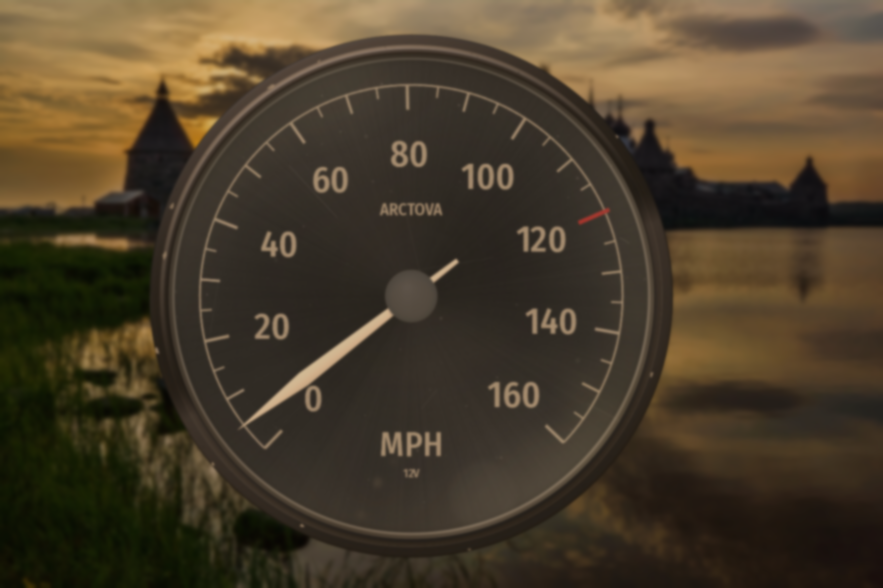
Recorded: 5 mph
